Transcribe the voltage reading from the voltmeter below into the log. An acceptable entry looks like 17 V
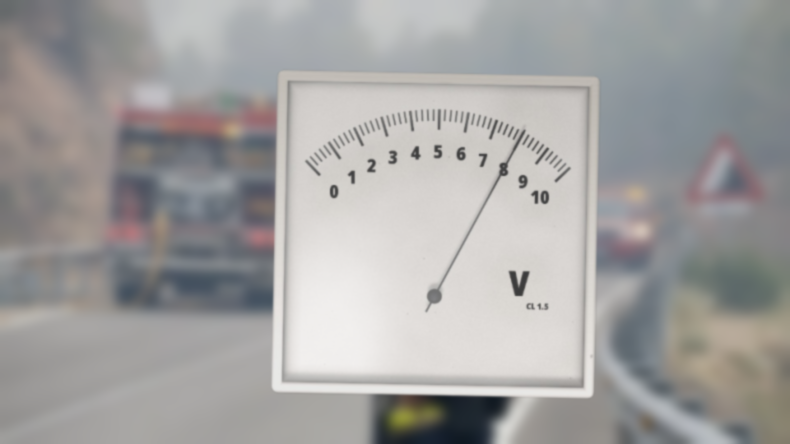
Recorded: 8 V
